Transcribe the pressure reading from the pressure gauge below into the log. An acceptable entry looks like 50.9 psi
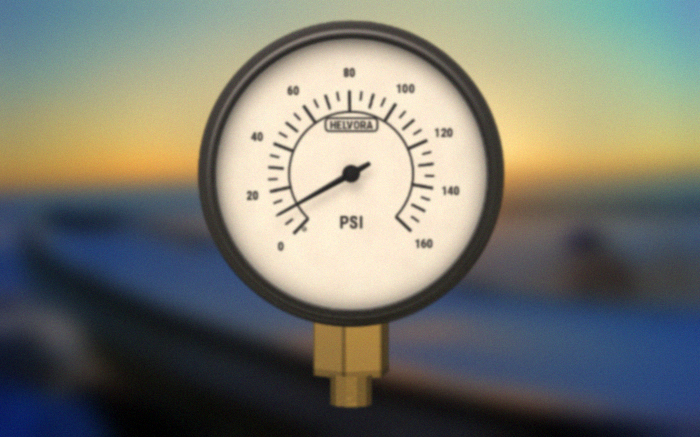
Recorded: 10 psi
